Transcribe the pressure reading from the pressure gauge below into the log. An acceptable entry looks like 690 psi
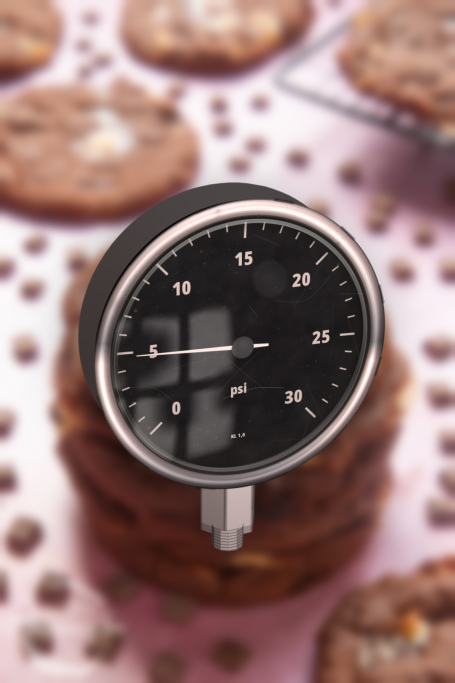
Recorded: 5 psi
